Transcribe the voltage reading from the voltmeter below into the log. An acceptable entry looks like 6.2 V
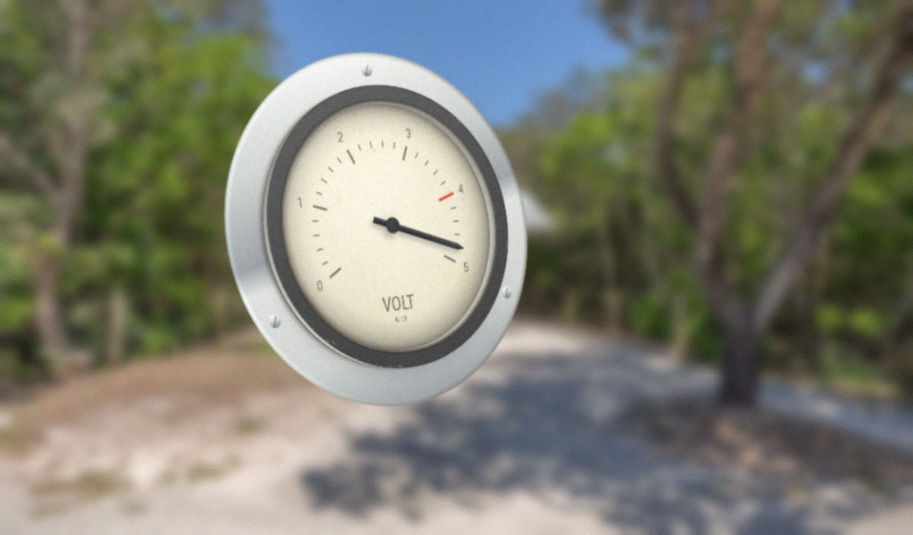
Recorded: 4.8 V
